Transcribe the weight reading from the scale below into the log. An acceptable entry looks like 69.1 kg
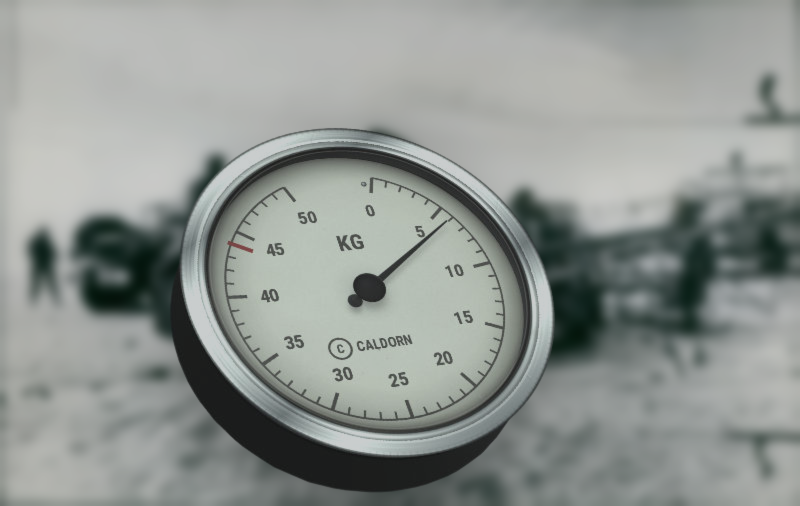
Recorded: 6 kg
